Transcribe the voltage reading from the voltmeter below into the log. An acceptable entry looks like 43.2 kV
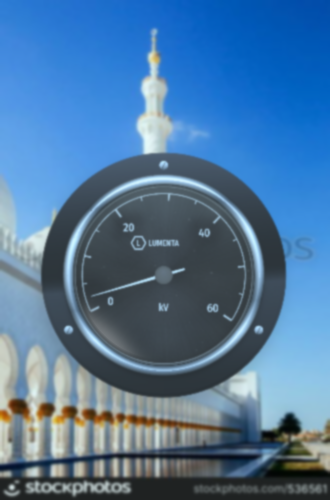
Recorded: 2.5 kV
